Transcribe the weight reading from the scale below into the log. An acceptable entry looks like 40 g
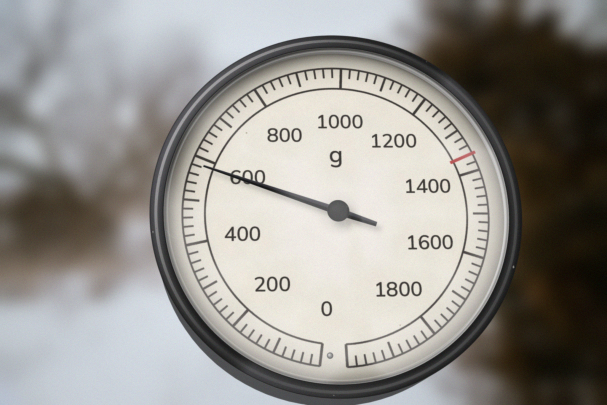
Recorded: 580 g
